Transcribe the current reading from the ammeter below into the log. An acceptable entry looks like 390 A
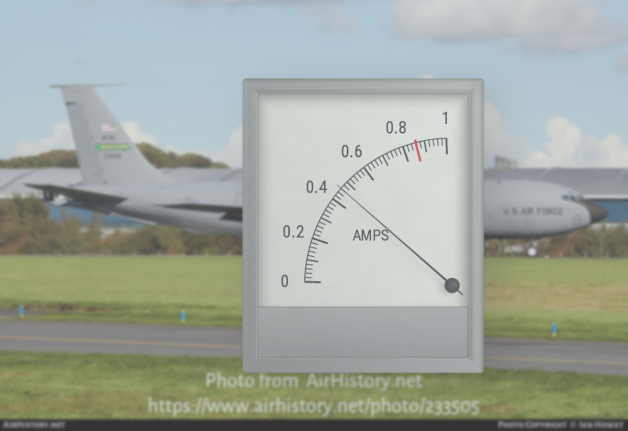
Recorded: 0.46 A
